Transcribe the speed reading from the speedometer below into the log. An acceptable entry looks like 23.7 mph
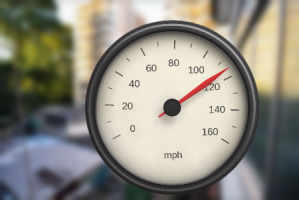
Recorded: 115 mph
